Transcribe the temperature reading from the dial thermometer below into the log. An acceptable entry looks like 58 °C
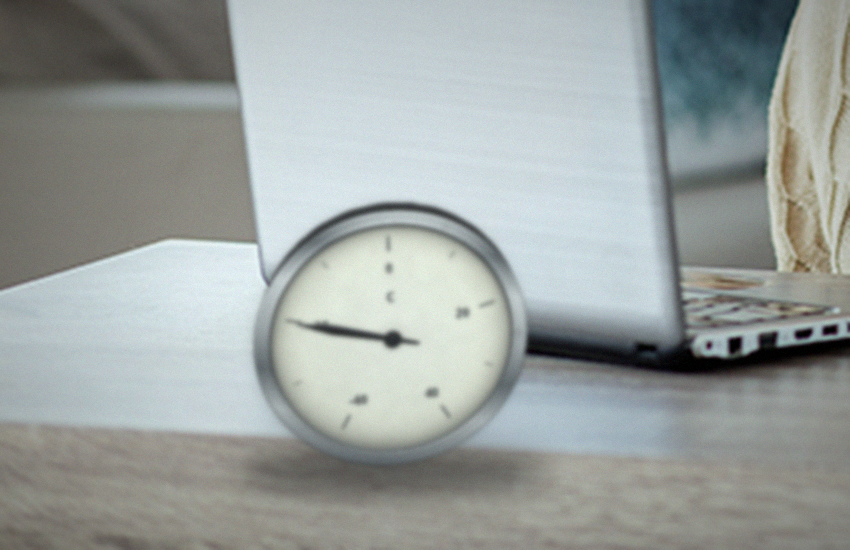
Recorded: -20 °C
